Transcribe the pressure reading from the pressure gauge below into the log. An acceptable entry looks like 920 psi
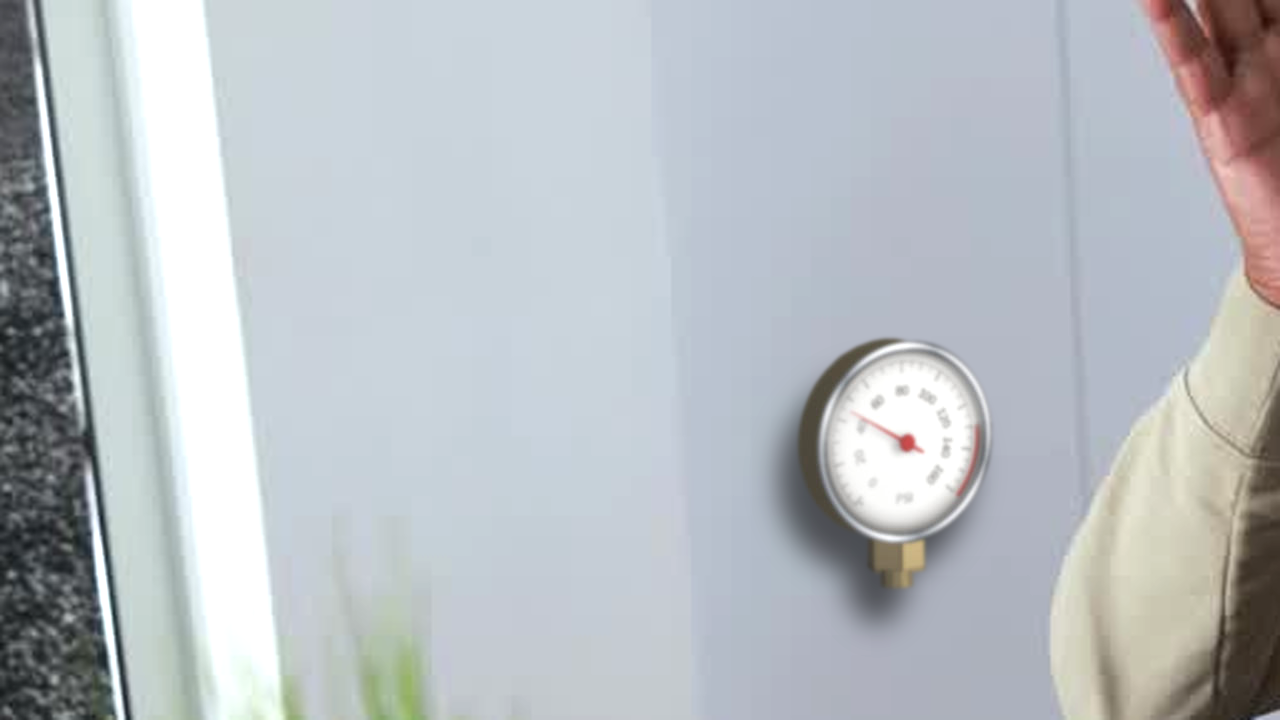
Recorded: 45 psi
